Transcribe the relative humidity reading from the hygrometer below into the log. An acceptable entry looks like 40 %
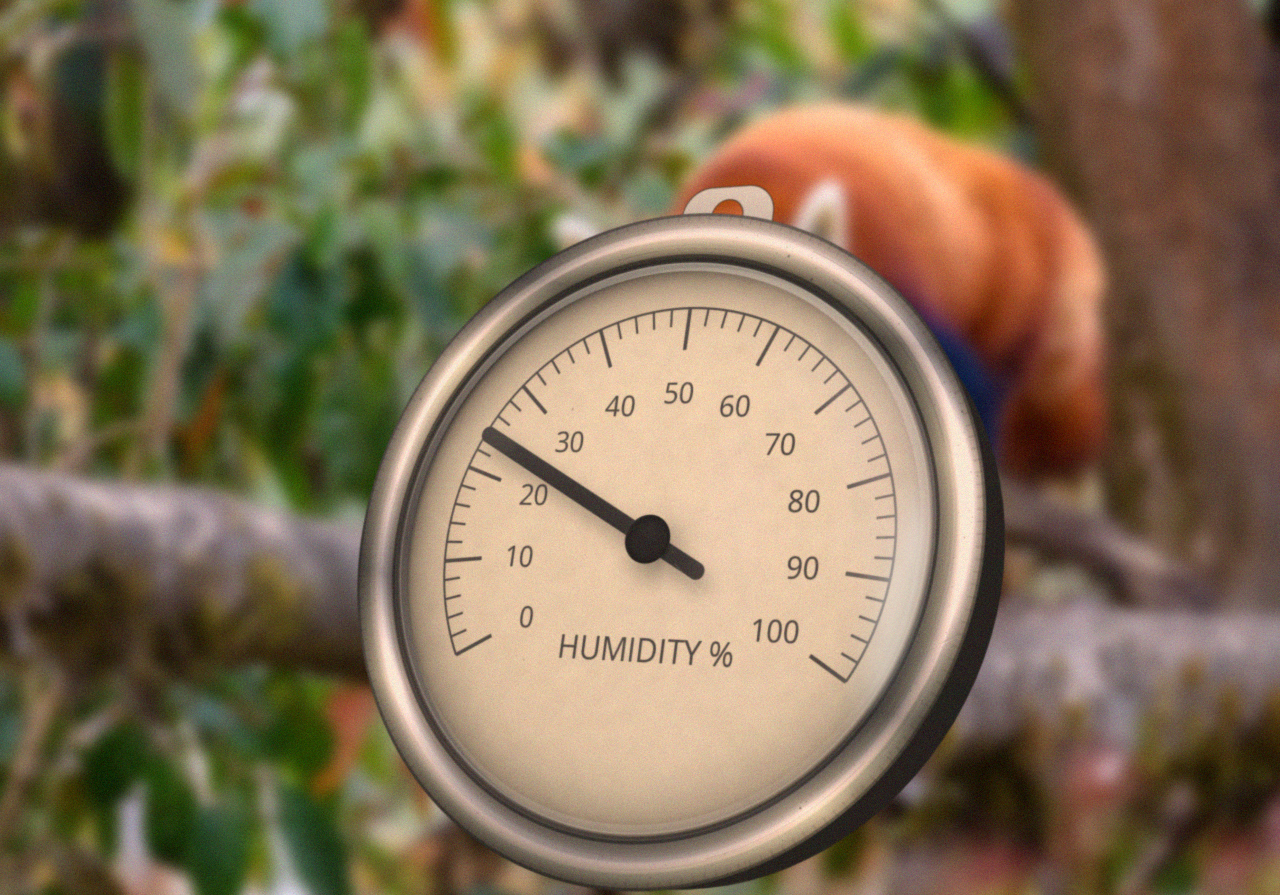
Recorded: 24 %
